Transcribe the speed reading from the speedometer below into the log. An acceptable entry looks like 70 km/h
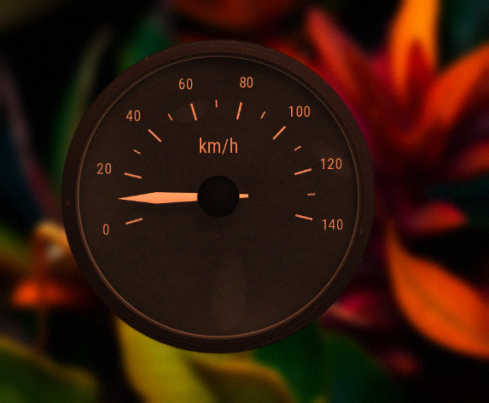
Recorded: 10 km/h
